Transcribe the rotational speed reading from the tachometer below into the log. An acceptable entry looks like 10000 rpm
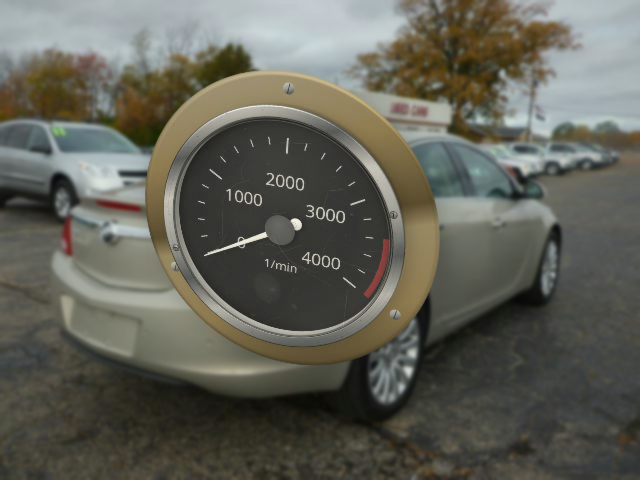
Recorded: 0 rpm
